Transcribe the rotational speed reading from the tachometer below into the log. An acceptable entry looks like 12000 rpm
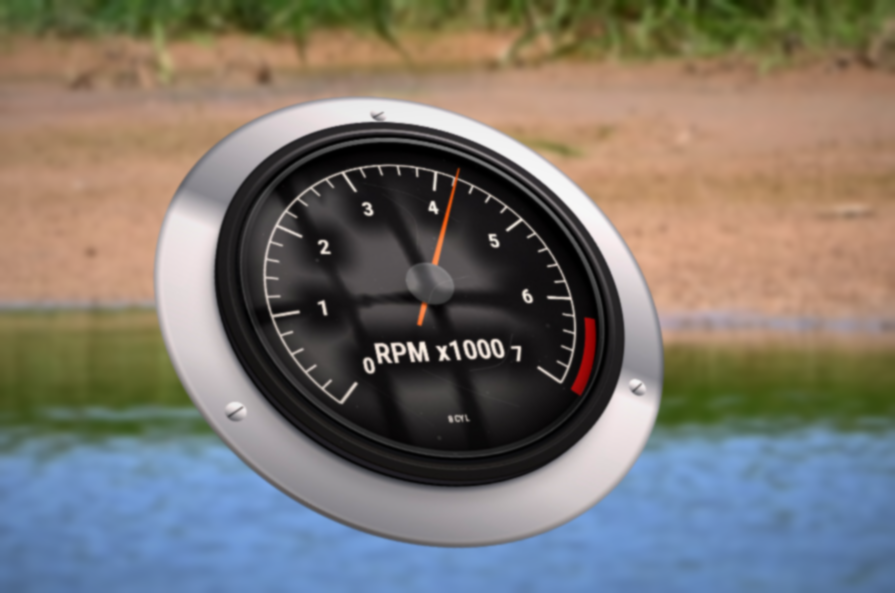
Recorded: 4200 rpm
